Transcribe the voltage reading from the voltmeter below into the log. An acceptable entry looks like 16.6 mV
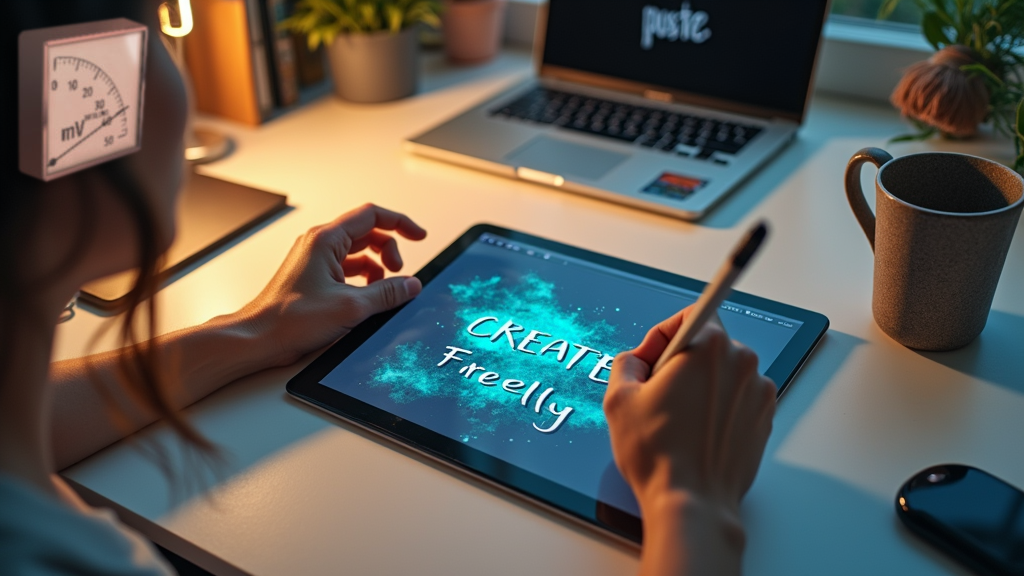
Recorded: 40 mV
